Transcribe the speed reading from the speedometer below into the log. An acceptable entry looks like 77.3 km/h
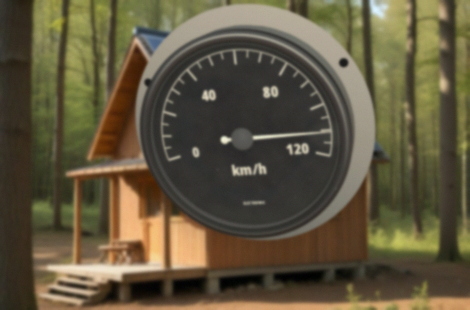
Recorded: 110 km/h
